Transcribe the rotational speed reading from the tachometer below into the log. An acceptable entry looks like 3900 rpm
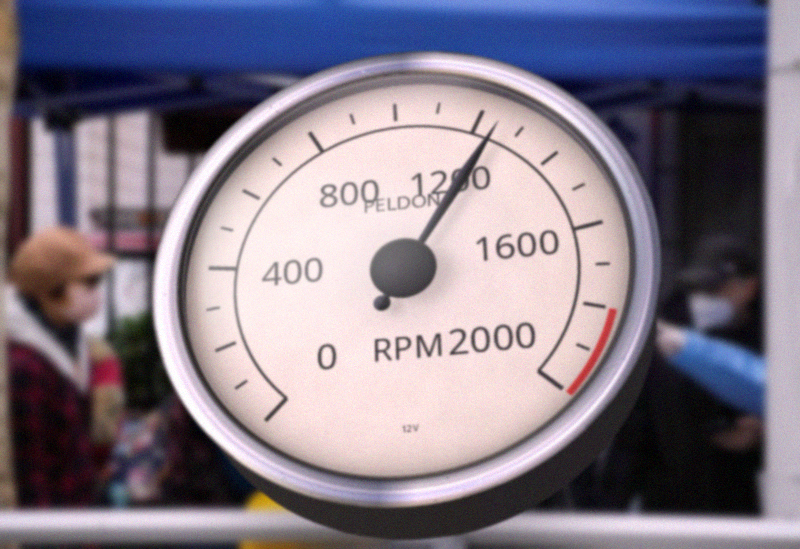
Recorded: 1250 rpm
